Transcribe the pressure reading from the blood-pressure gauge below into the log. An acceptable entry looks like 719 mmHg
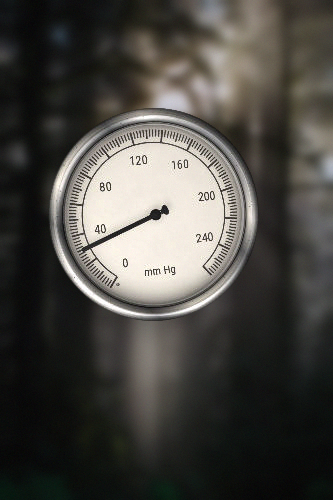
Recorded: 30 mmHg
